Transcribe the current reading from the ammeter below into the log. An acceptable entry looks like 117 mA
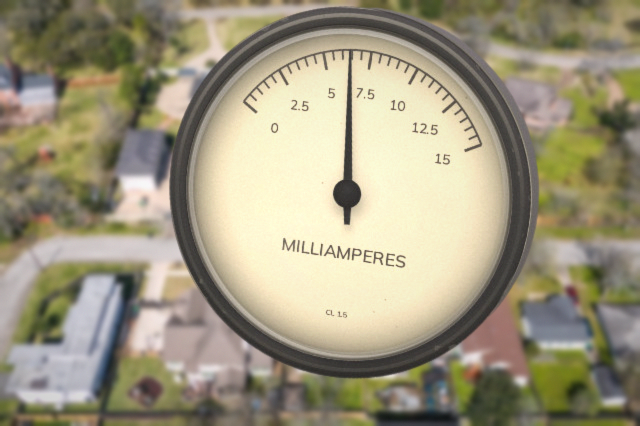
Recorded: 6.5 mA
